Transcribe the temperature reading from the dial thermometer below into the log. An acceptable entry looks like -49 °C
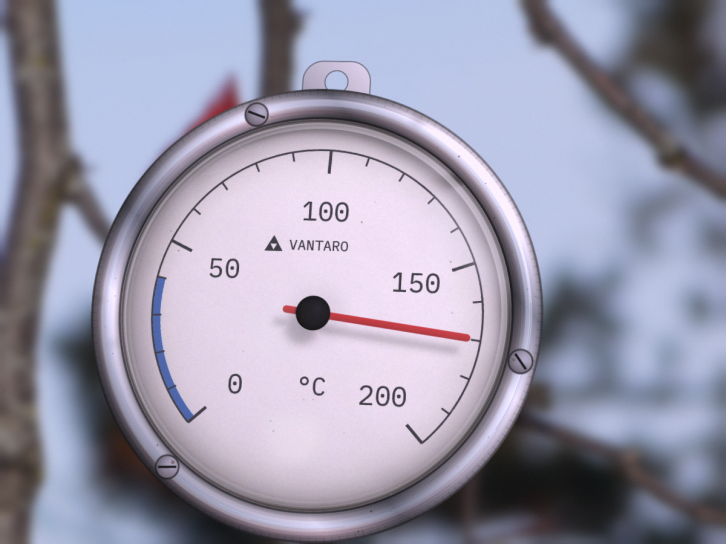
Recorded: 170 °C
